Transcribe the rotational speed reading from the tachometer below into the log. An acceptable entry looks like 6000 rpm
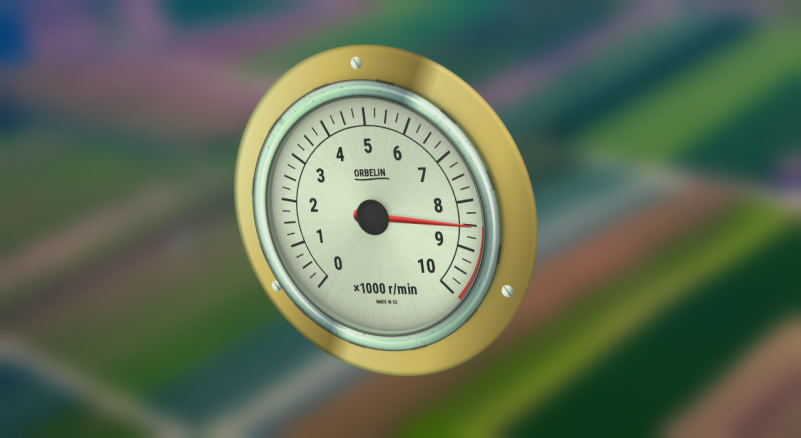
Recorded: 8500 rpm
